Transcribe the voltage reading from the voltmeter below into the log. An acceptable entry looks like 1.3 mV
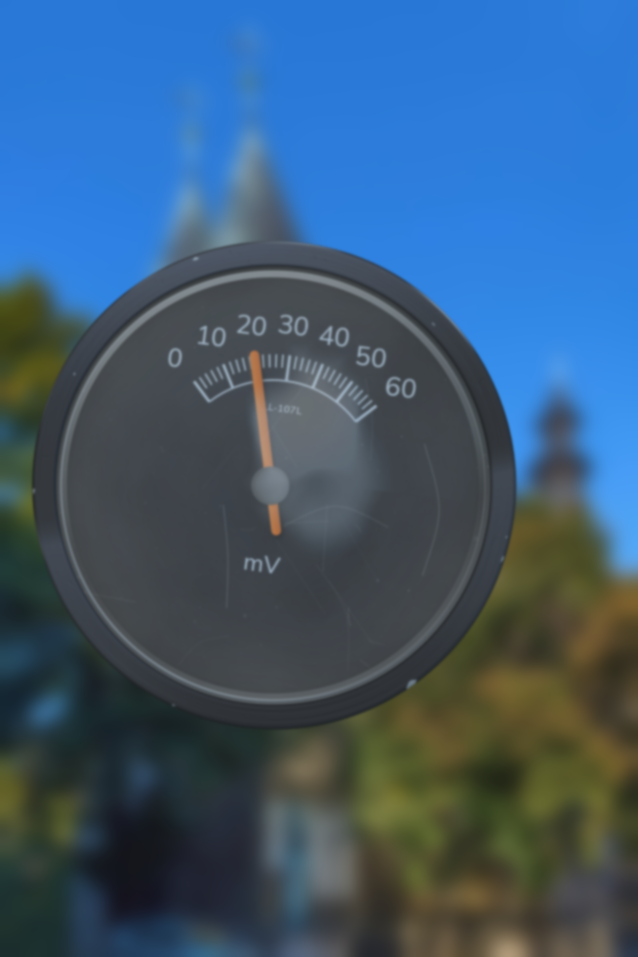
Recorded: 20 mV
